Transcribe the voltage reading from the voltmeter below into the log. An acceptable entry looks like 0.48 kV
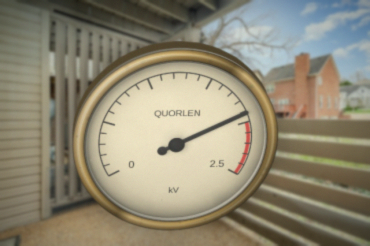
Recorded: 1.9 kV
